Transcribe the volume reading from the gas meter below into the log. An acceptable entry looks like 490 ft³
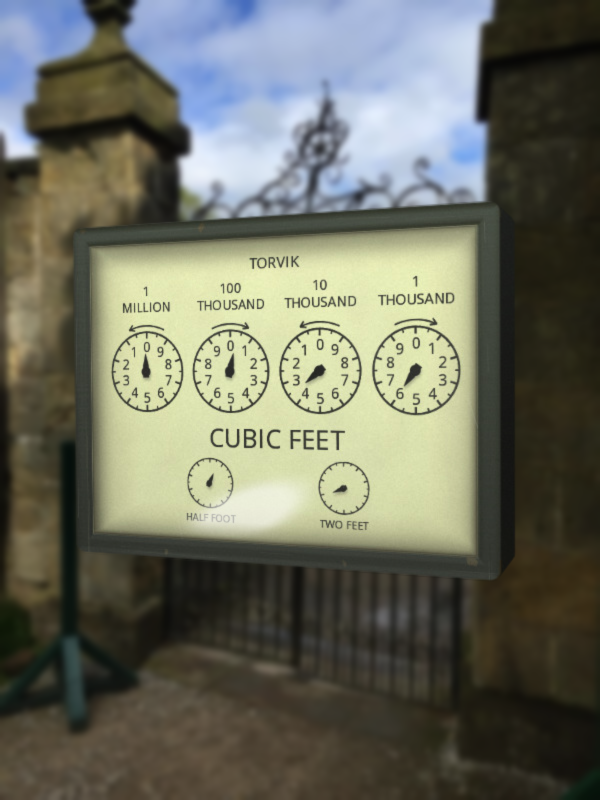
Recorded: 3600 ft³
